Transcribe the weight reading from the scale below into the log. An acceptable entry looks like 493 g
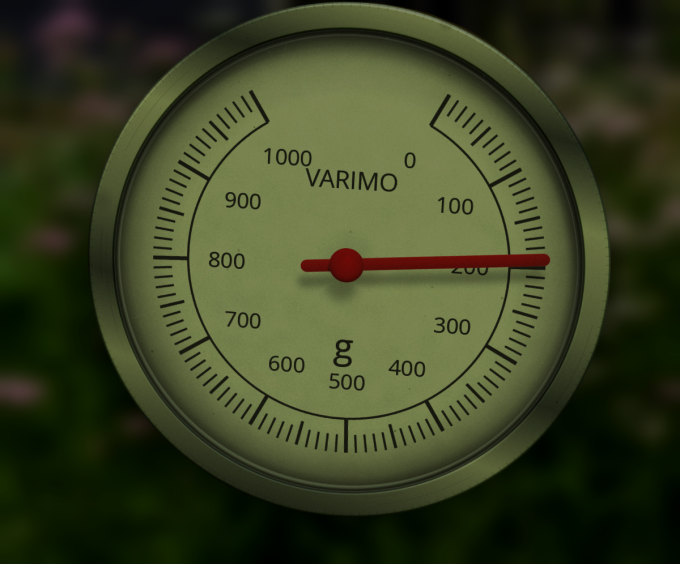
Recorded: 190 g
